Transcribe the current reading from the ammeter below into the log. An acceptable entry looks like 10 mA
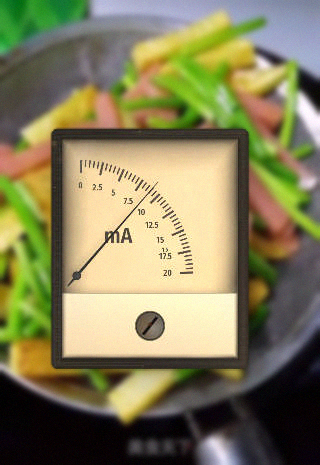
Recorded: 9 mA
